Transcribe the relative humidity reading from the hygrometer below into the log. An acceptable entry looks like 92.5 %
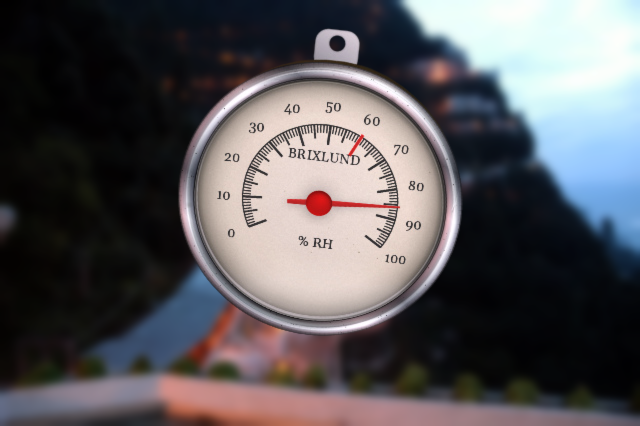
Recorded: 85 %
